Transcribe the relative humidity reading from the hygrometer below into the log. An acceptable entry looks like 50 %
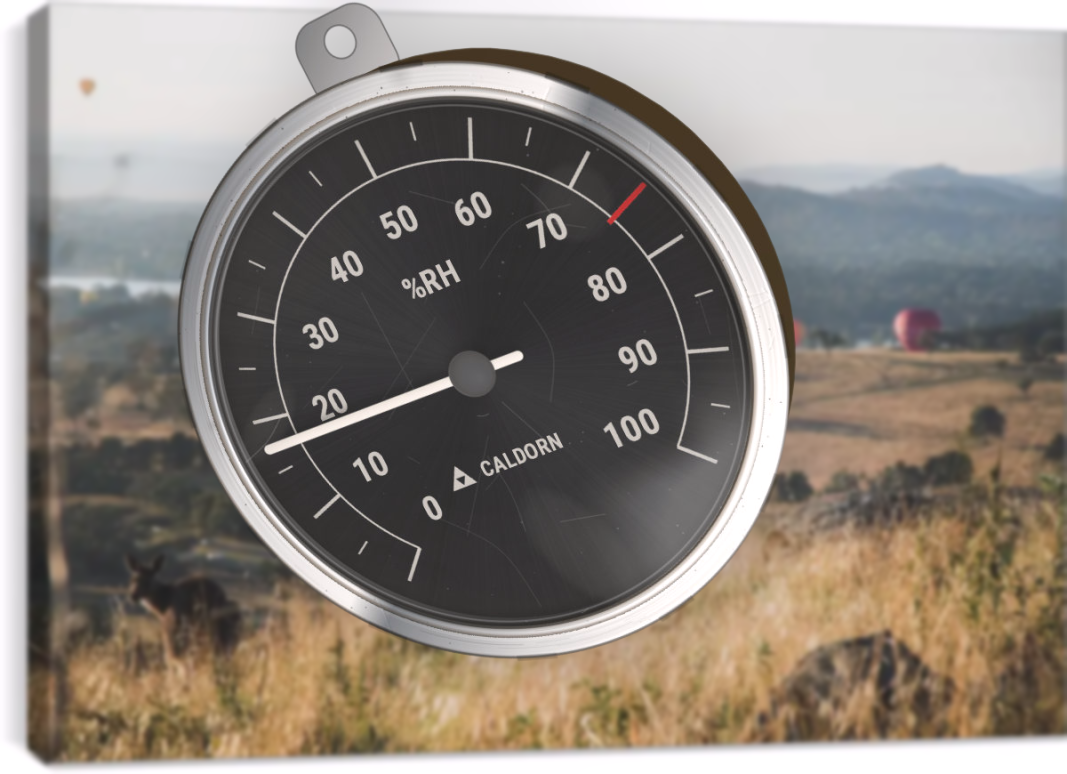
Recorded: 17.5 %
